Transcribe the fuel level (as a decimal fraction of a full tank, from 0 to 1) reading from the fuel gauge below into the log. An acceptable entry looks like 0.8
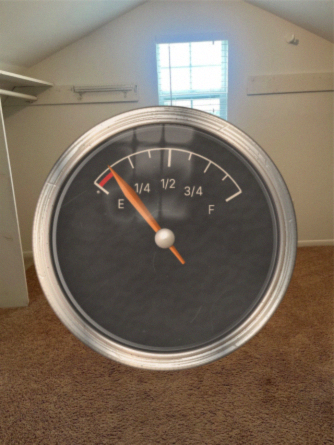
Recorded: 0.125
